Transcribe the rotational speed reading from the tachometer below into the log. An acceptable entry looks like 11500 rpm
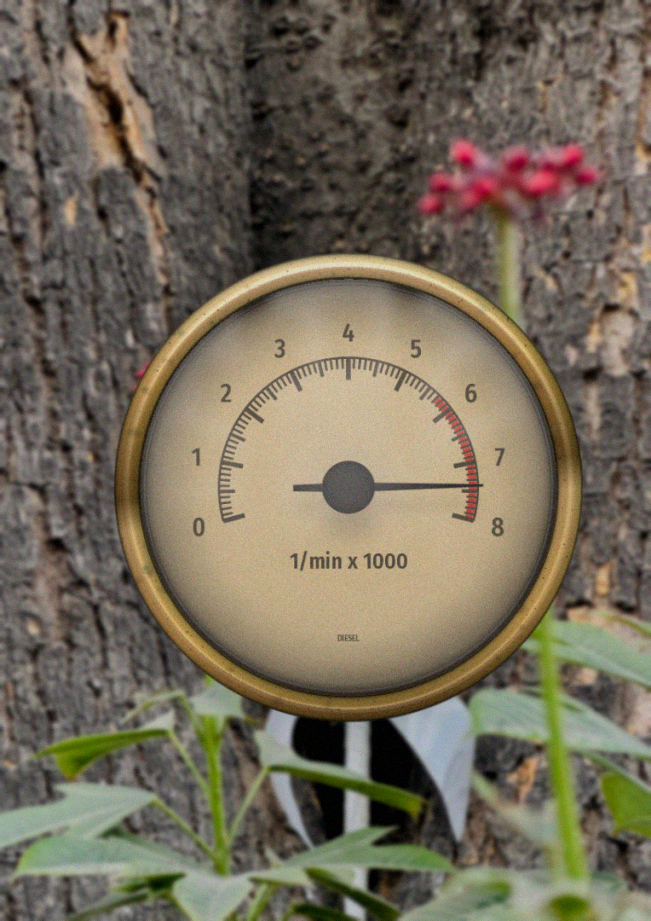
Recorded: 7400 rpm
